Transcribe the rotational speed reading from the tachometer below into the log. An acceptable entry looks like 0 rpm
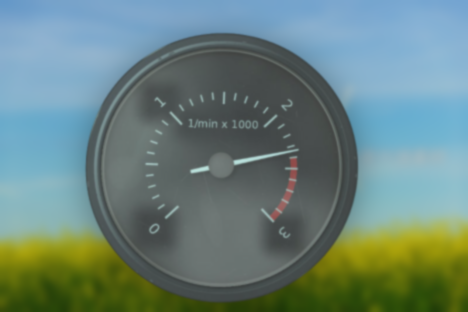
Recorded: 2350 rpm
